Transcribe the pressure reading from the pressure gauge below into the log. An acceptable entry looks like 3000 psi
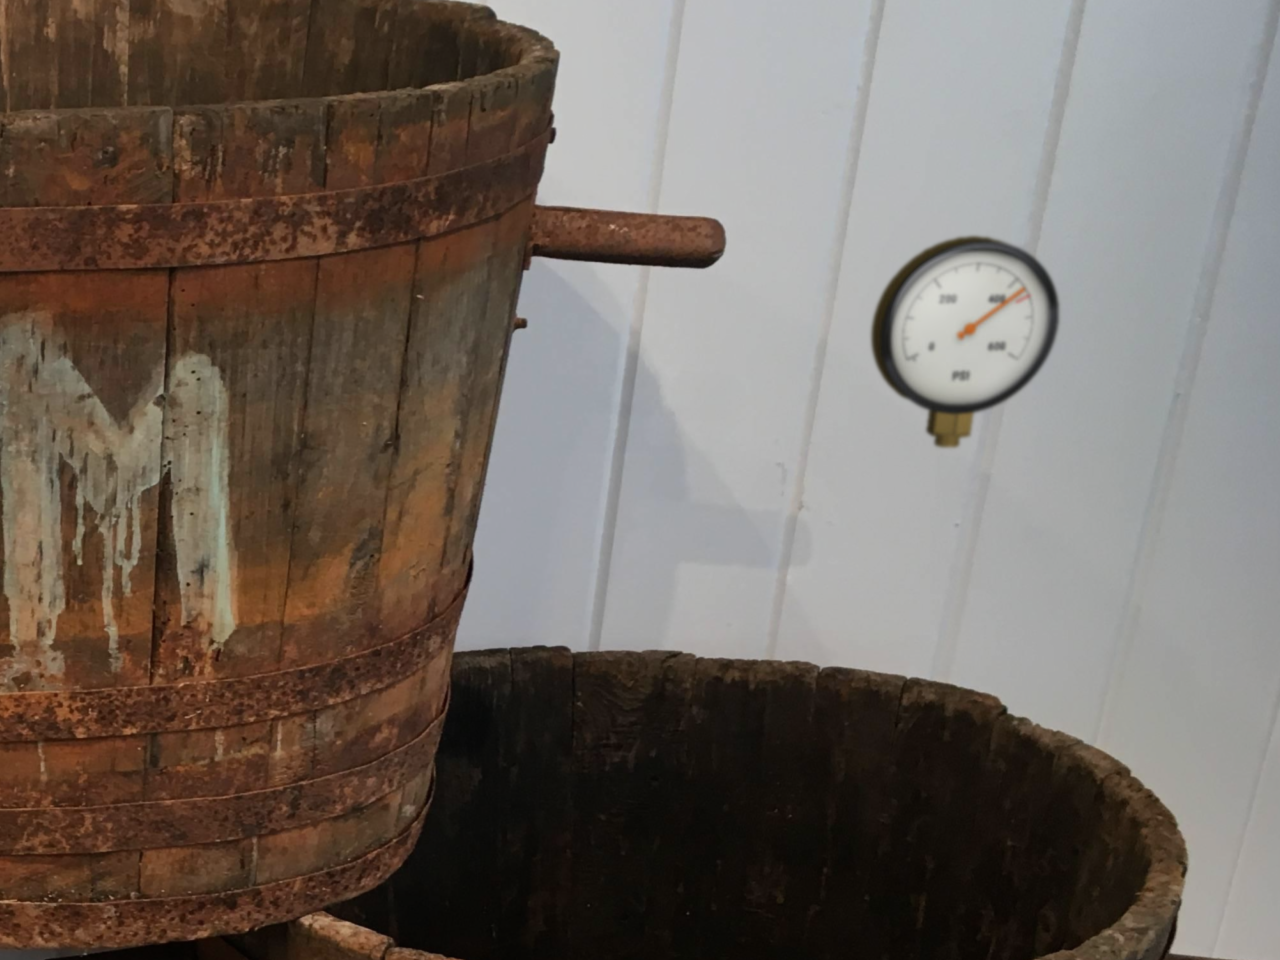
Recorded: 425 psi
